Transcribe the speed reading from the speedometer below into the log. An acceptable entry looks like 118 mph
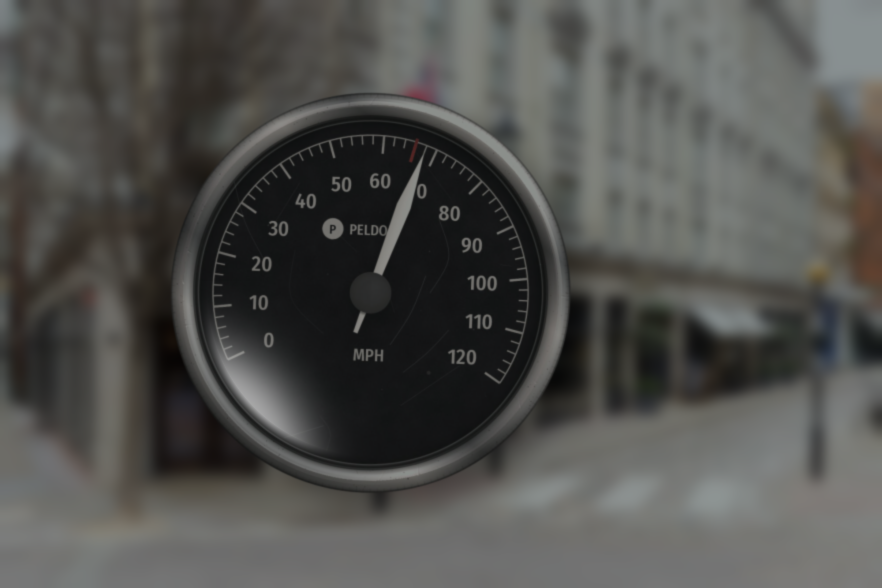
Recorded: 68 mph
